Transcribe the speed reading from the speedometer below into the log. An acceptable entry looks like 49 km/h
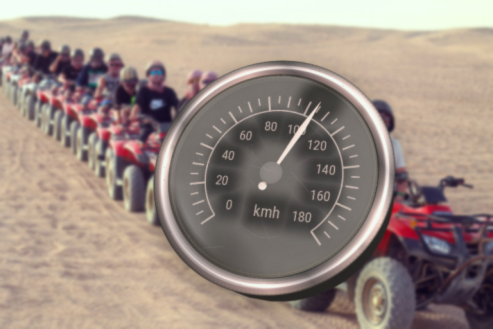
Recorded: 105 km/h
